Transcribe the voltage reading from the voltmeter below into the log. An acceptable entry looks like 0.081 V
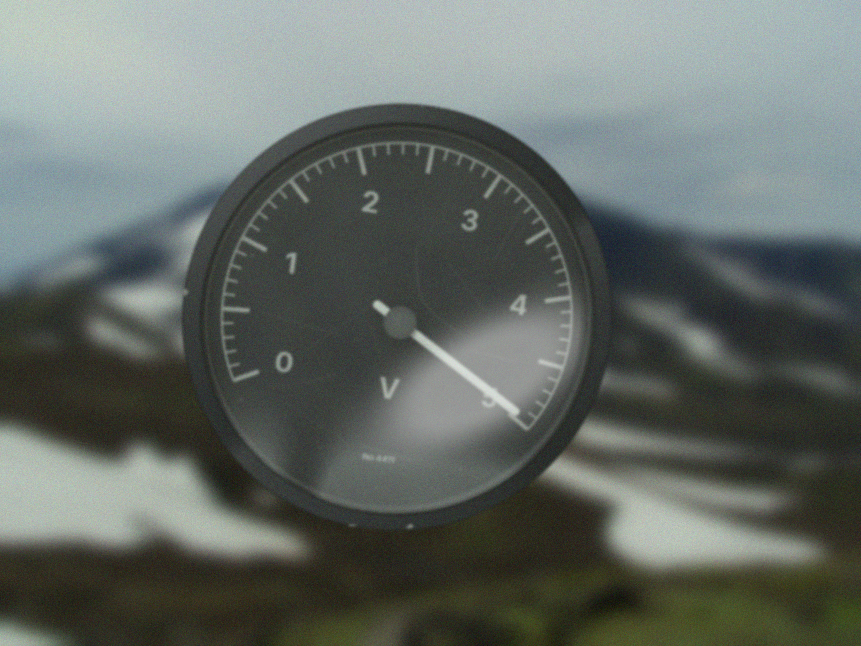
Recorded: 4.95 V
